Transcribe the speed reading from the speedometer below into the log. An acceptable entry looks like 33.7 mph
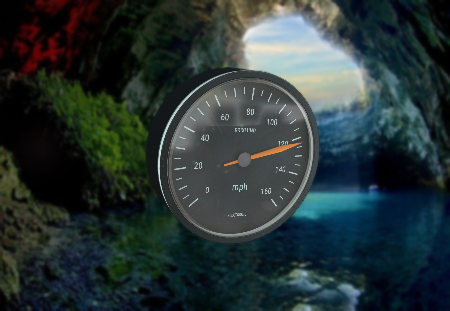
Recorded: 122.5 mph
